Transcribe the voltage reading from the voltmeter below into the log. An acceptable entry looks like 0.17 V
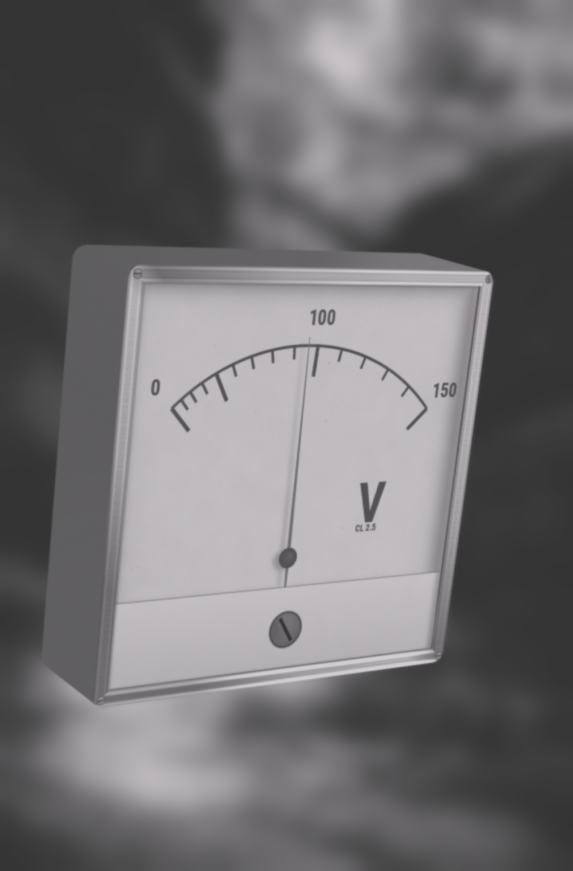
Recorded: 95 V
